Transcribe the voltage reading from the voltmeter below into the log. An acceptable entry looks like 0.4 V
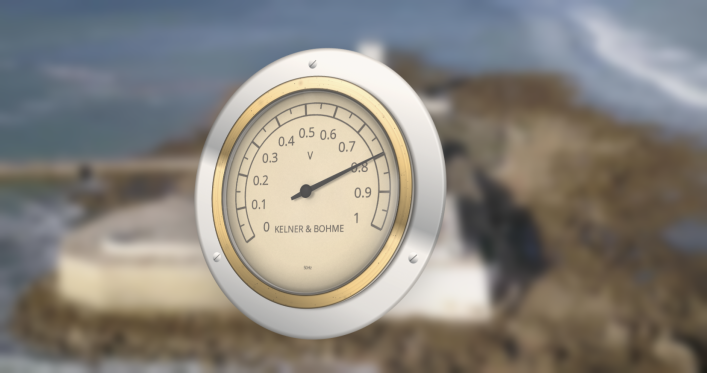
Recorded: 0.8 V
